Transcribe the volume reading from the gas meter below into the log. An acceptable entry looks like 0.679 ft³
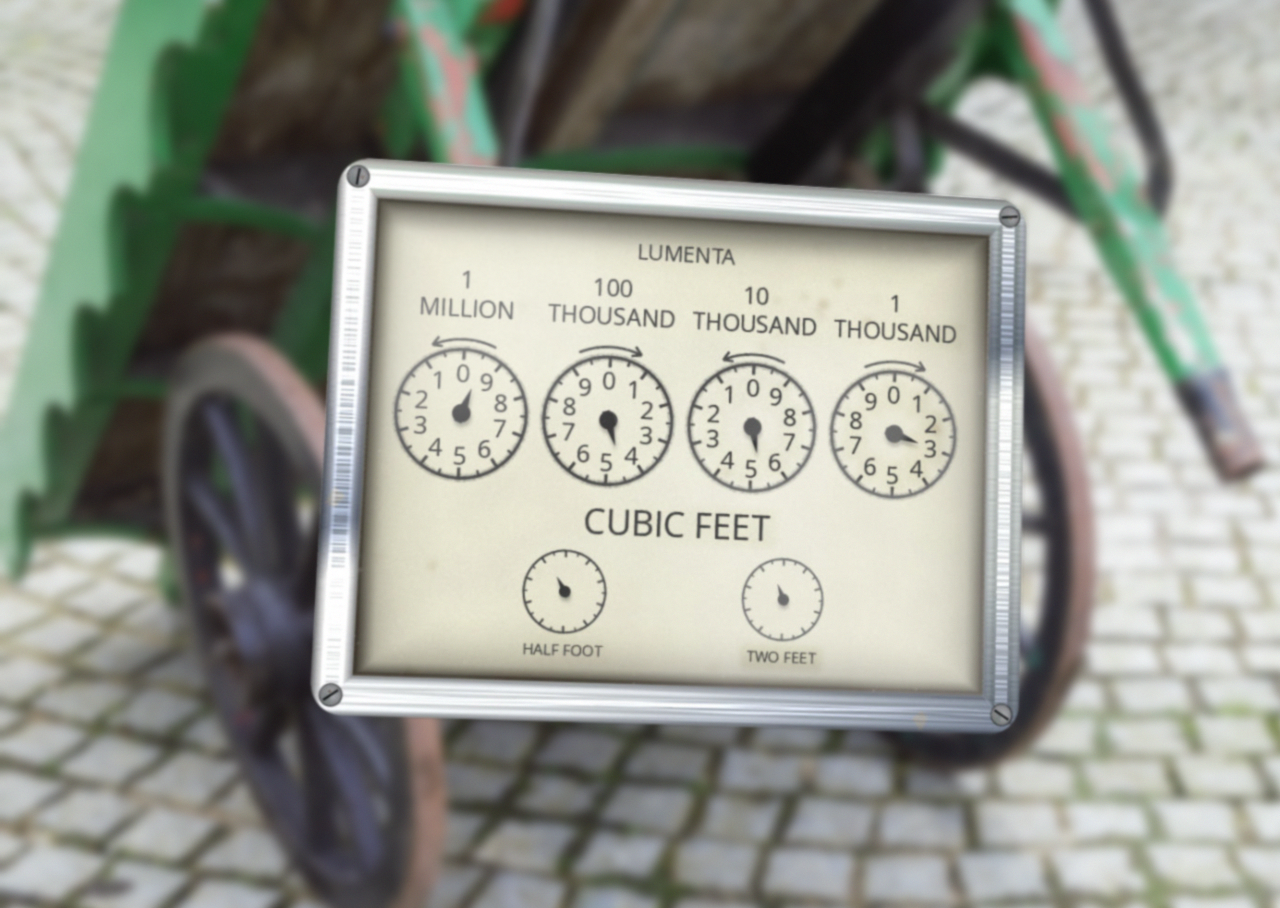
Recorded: 945300 ft³
